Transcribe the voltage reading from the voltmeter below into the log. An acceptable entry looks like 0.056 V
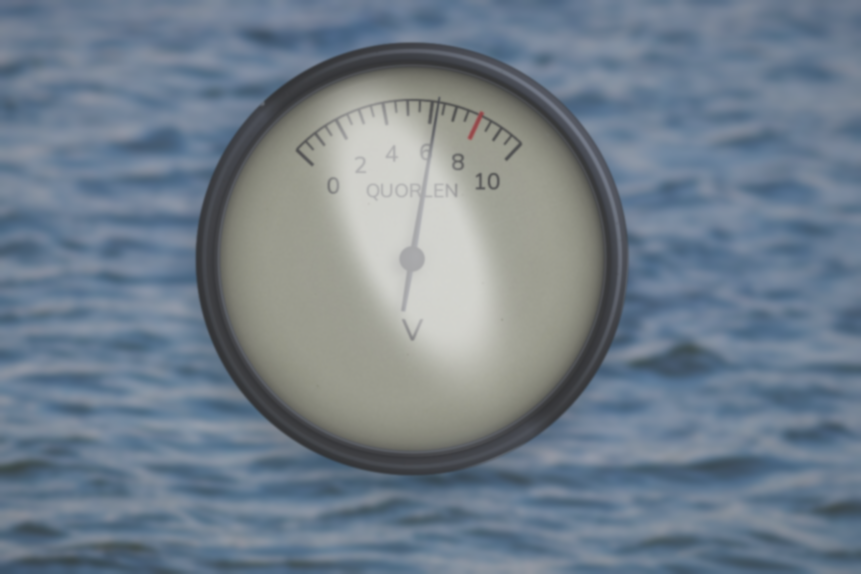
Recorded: 6.25 V
